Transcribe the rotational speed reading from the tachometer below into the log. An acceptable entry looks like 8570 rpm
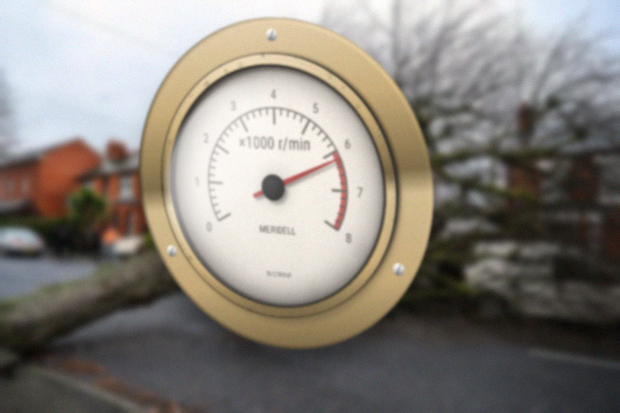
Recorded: 6200 rpm
